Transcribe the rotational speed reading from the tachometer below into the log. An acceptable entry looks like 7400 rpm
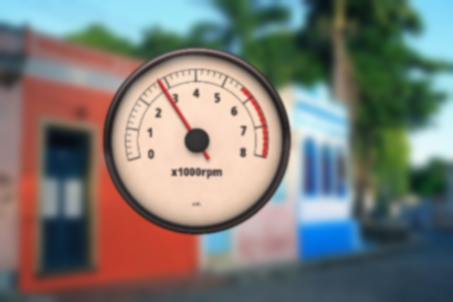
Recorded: 2800 rpm
